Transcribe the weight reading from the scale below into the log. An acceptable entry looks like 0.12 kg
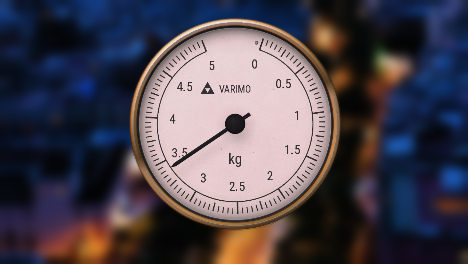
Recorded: 3.4 kg
